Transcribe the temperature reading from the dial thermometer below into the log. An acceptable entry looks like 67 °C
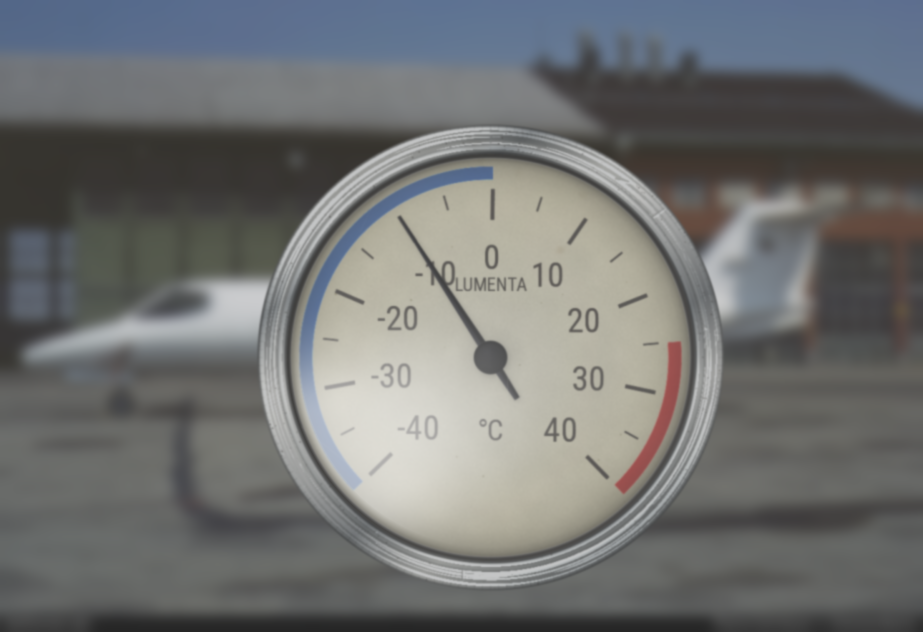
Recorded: -10 °C
